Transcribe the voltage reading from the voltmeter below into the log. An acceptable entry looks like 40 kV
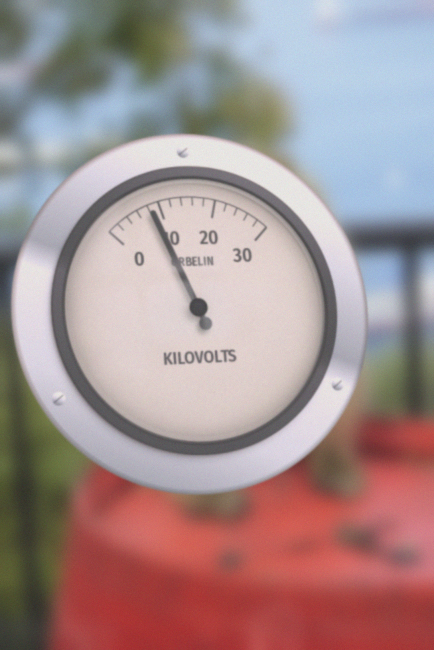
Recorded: 8 kV
